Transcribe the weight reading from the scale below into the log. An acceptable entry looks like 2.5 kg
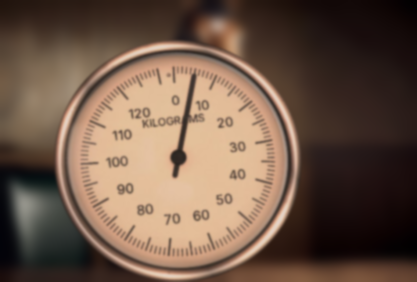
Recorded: 5 kg
